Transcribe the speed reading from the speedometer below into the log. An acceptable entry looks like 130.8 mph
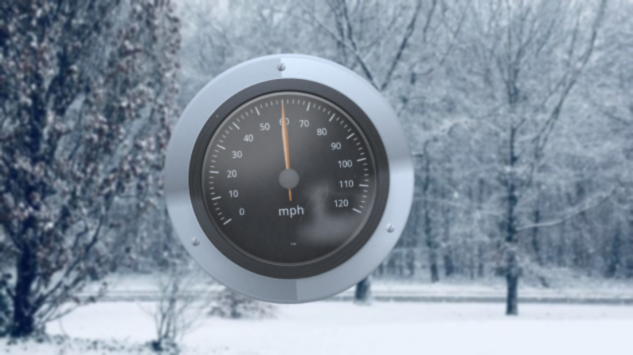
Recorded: 60 mph
